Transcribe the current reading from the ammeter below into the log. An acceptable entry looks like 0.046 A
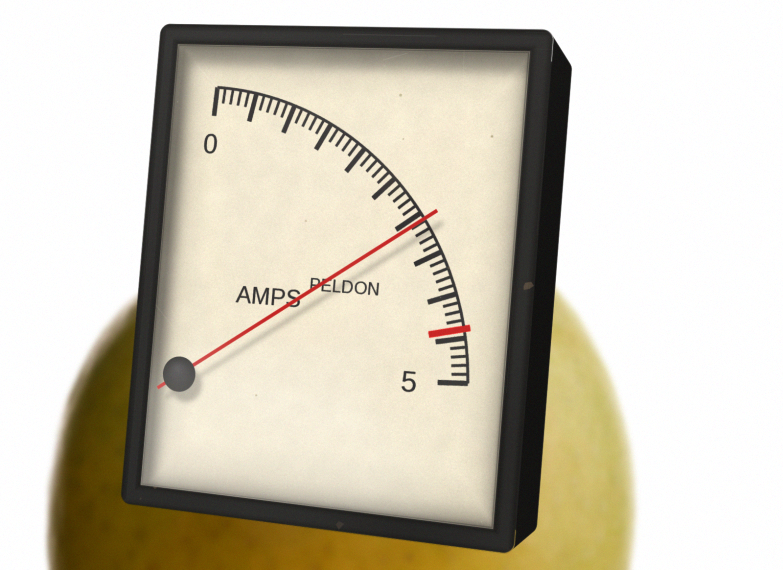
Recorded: 3.1 A
